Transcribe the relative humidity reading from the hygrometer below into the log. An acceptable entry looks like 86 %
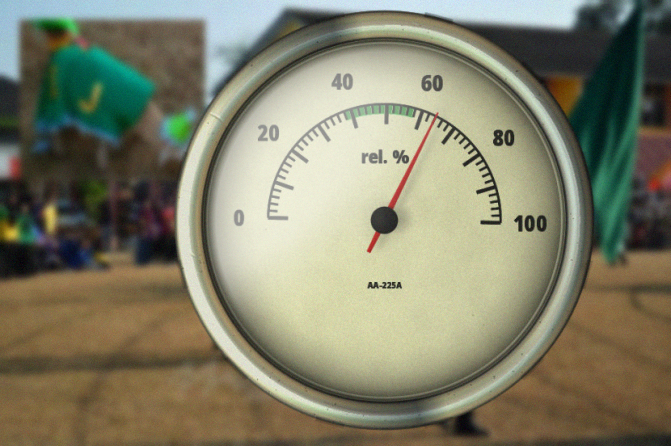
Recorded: 64 %
